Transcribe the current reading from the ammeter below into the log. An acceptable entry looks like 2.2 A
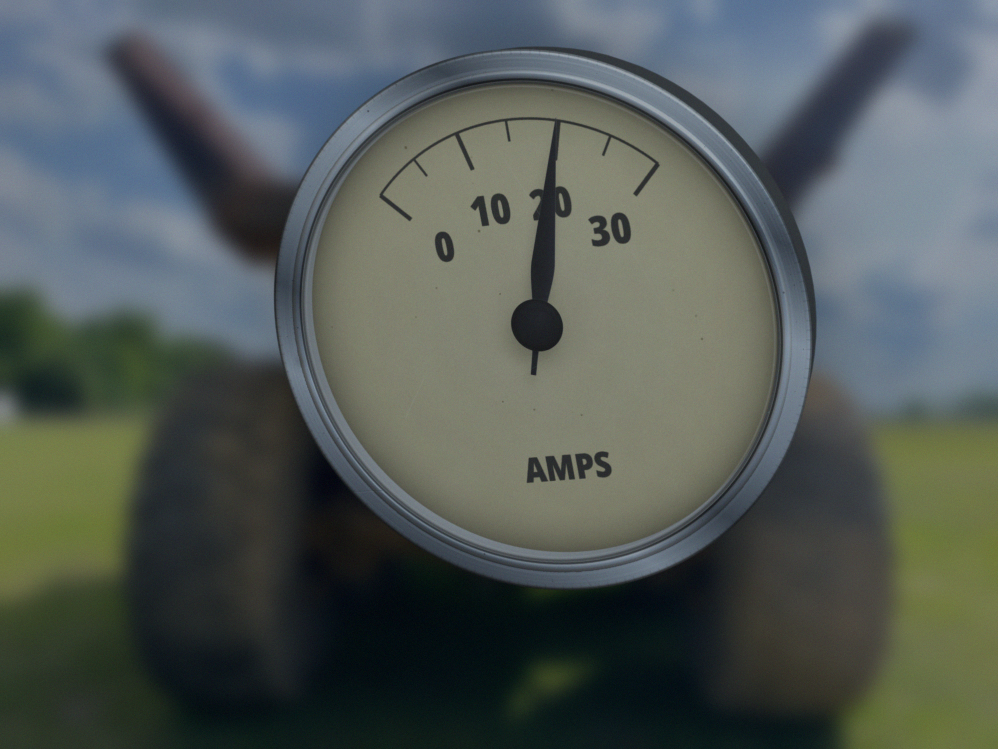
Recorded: 20 A
